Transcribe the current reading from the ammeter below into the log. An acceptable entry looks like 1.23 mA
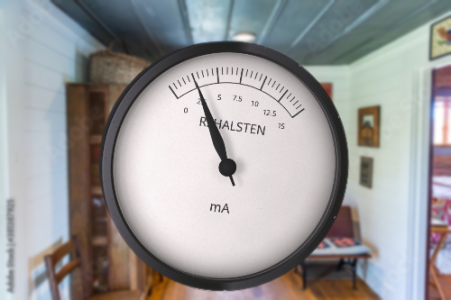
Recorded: 2.5 mA
